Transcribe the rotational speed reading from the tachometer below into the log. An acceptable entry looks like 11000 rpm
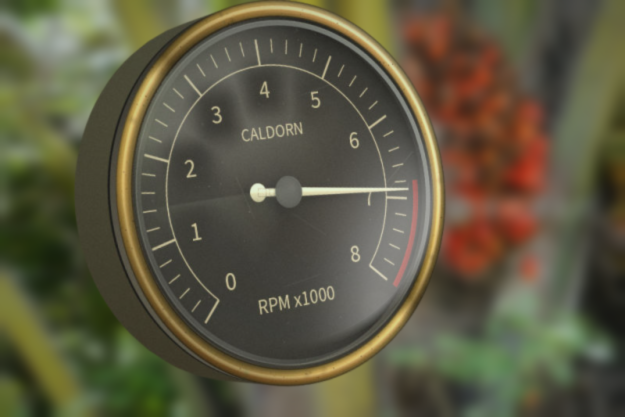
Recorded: 6900 rpm
